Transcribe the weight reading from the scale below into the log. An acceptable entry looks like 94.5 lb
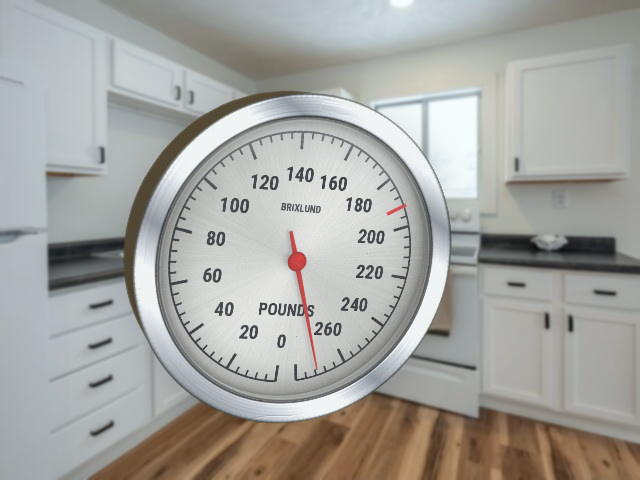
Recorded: 272 lb
